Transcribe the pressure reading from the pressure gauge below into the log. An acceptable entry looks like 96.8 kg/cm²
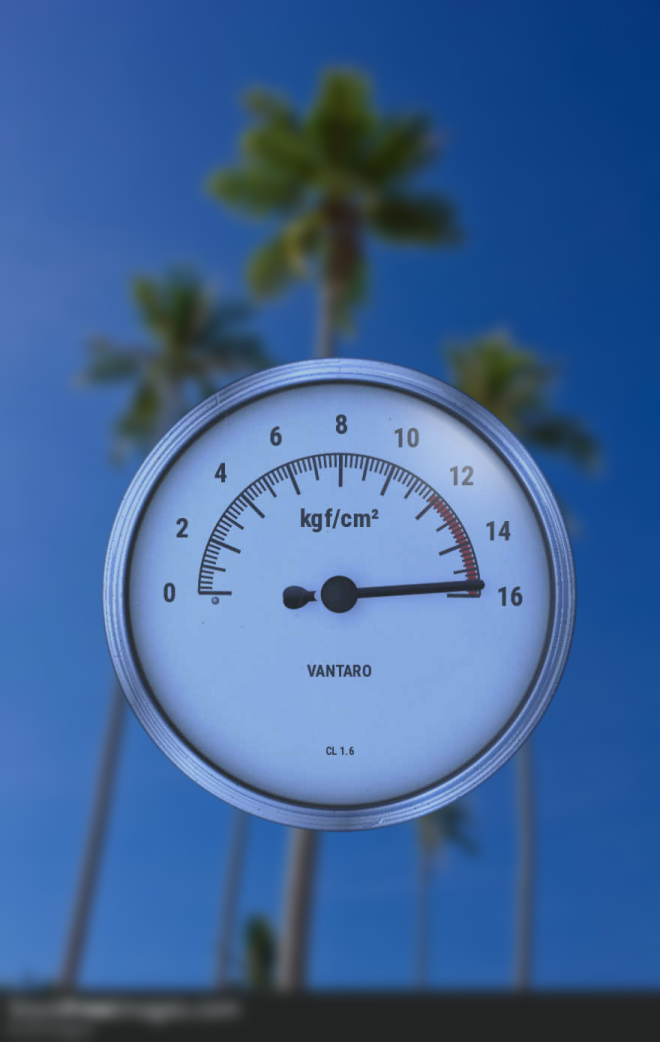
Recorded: 15.6 kg/cm²
